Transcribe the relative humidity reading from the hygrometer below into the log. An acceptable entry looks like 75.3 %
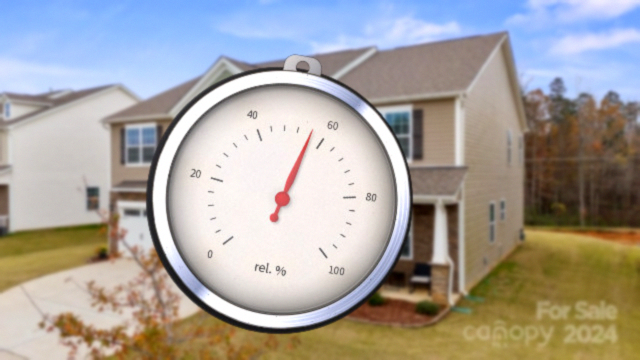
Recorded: 56 %
